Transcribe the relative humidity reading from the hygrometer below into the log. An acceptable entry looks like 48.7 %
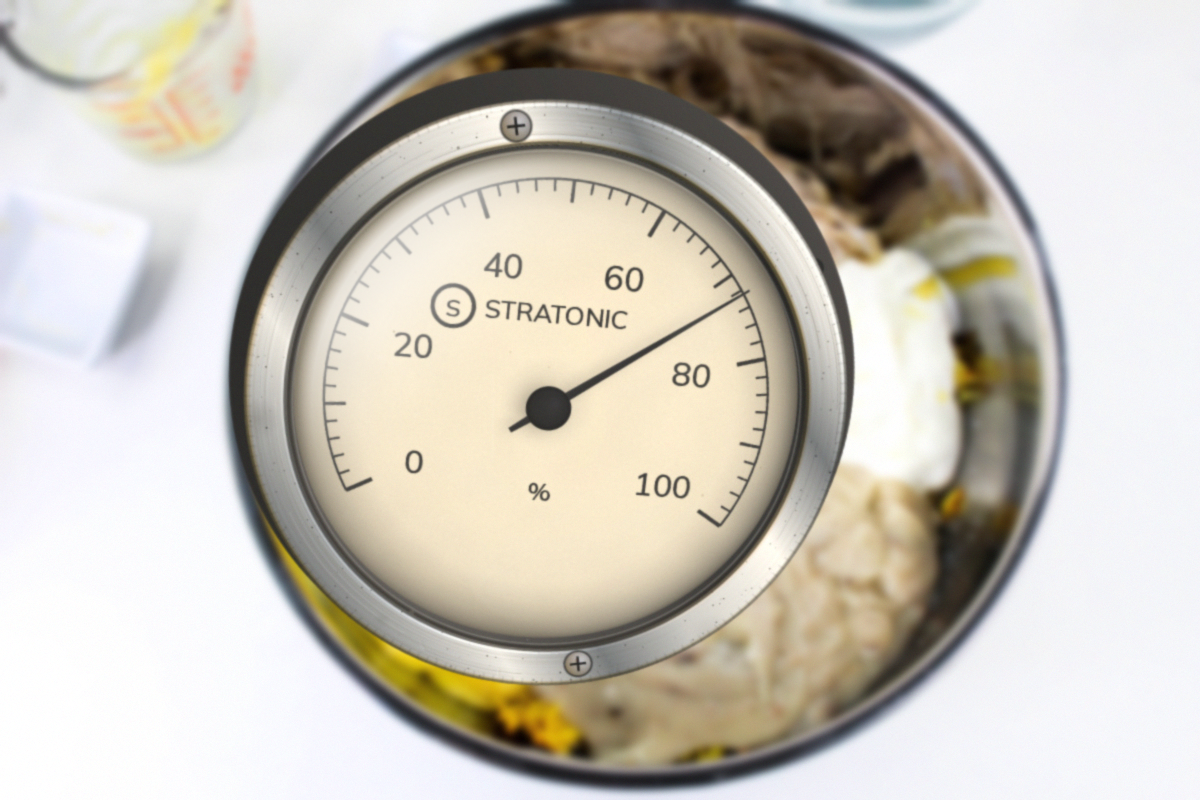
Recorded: 72 %
